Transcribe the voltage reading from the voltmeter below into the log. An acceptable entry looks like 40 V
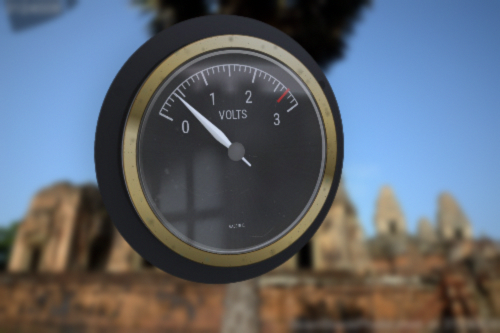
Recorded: 0.4 V
